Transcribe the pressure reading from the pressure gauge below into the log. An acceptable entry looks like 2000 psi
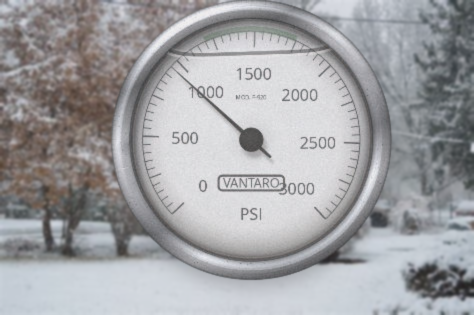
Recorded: 950 psi
